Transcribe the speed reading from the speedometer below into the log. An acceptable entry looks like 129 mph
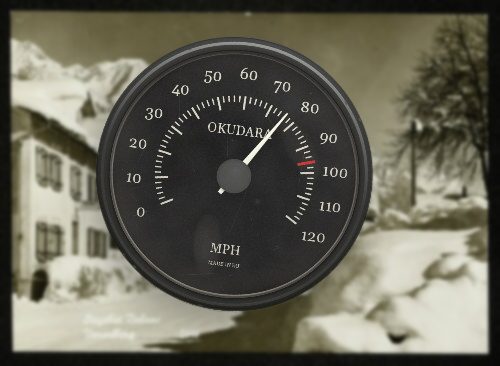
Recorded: 76 mph
